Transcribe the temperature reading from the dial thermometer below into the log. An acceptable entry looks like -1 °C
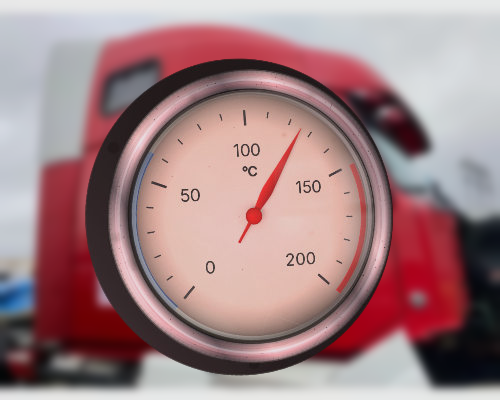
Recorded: 125 °C
